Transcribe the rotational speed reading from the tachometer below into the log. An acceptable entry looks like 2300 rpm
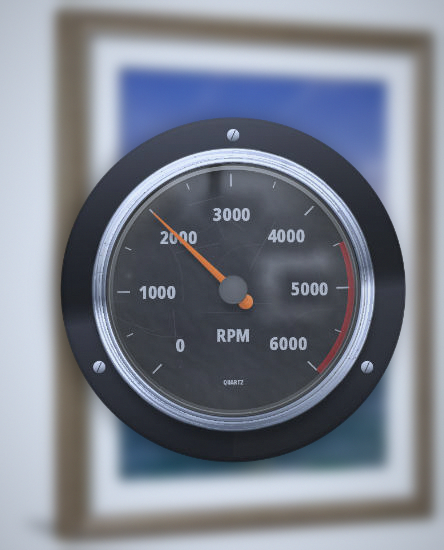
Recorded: 2000 rpm
